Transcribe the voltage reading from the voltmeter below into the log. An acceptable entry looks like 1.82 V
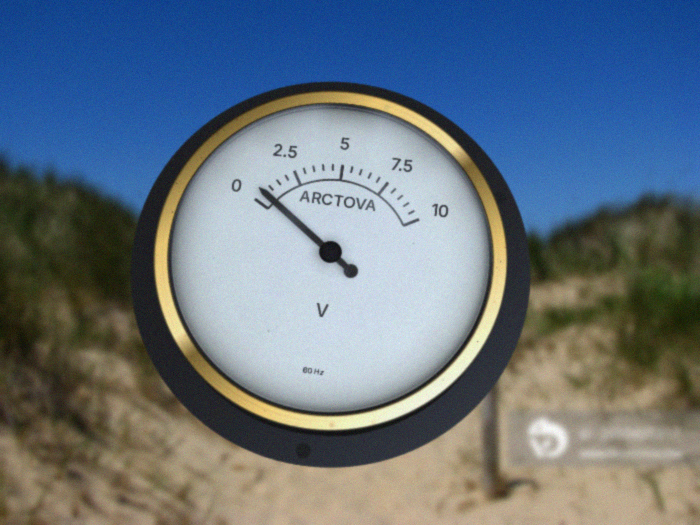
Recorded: 0.5 V
